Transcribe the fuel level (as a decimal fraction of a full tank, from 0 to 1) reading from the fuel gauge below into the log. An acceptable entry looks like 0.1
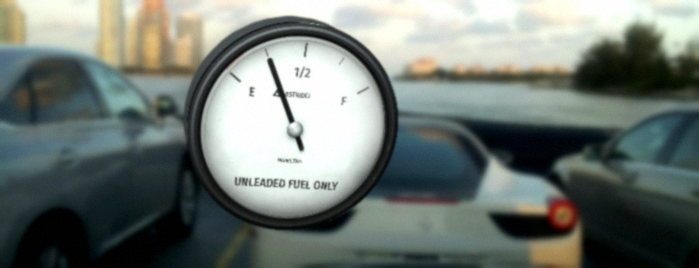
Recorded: 0.25
